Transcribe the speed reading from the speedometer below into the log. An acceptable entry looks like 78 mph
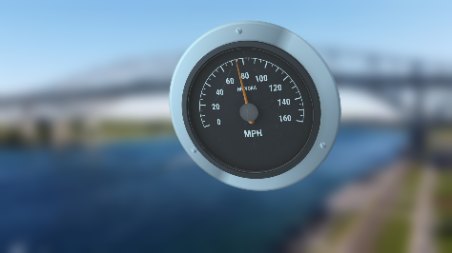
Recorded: 75 mph
